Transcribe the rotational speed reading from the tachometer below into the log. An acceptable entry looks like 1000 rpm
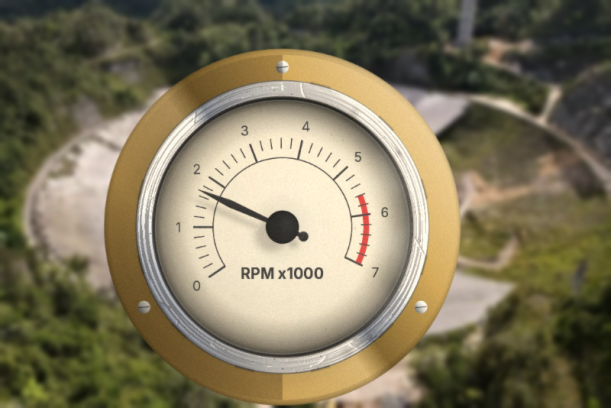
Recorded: 1700 rpm
